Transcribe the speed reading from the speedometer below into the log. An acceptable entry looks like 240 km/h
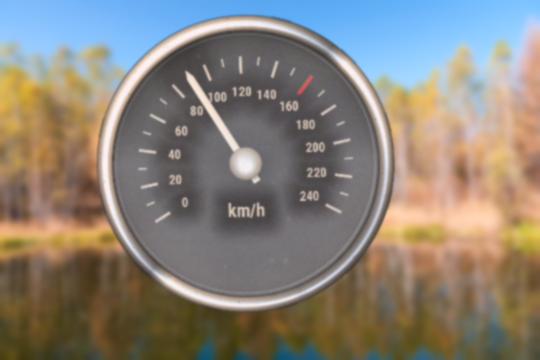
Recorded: 90 km/h
